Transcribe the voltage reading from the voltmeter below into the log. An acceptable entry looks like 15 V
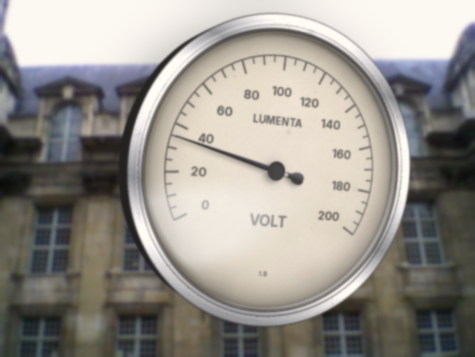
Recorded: 35 V
